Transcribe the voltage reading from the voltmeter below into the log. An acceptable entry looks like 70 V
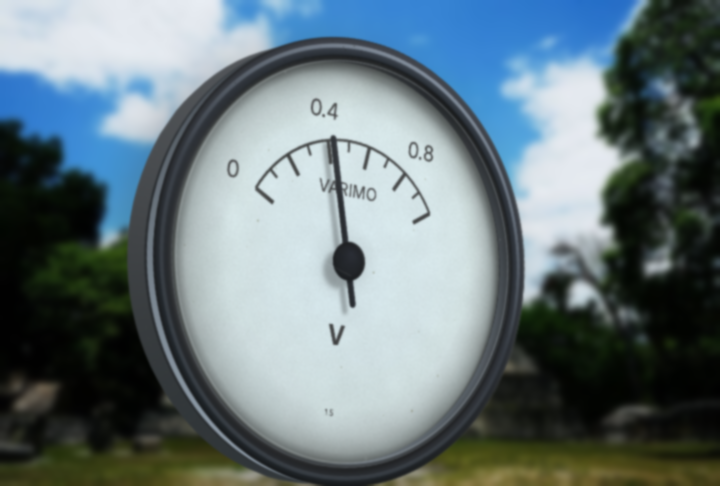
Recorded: 0.4 V
